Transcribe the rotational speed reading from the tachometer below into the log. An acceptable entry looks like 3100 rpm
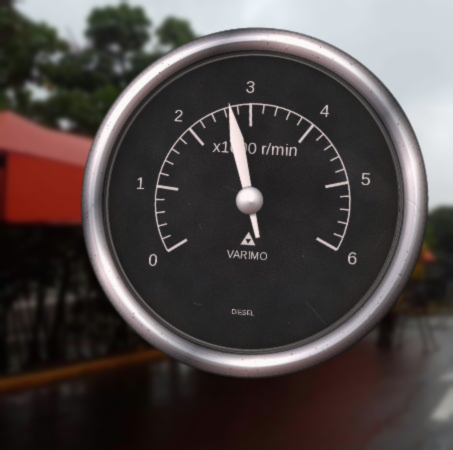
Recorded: 2700 rpm
